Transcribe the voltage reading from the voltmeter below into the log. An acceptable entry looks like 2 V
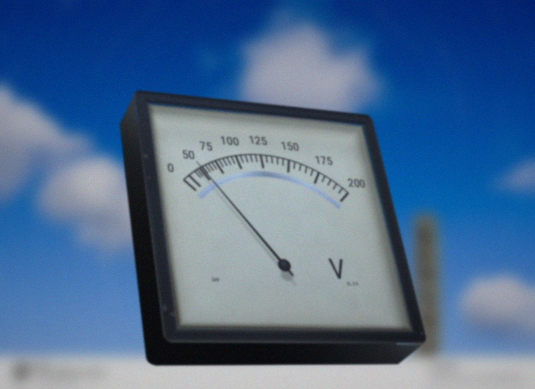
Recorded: 50 V
